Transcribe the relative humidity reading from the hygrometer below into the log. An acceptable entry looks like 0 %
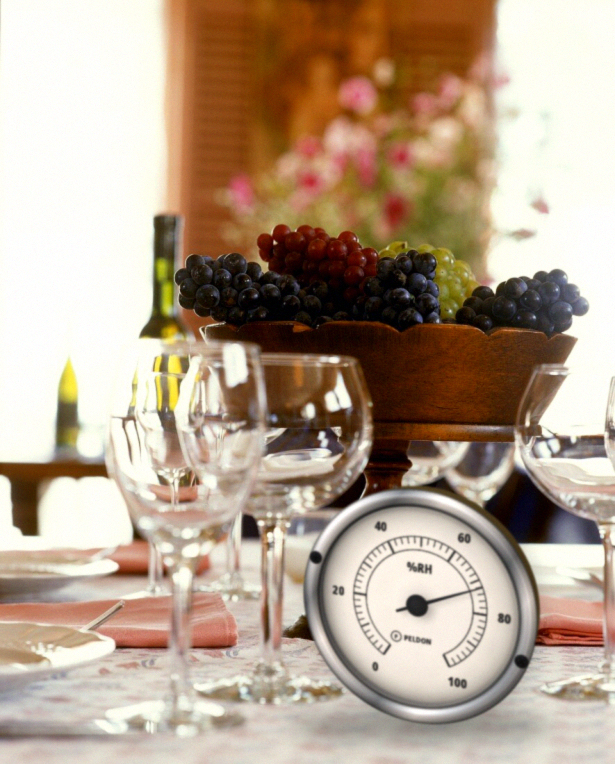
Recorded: 72 %
